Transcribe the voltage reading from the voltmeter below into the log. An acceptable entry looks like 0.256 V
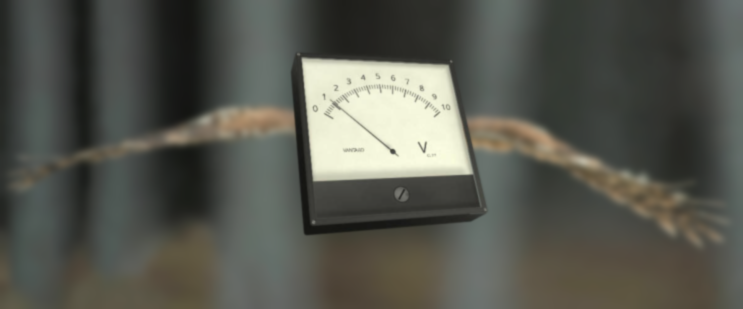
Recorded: 1 V
